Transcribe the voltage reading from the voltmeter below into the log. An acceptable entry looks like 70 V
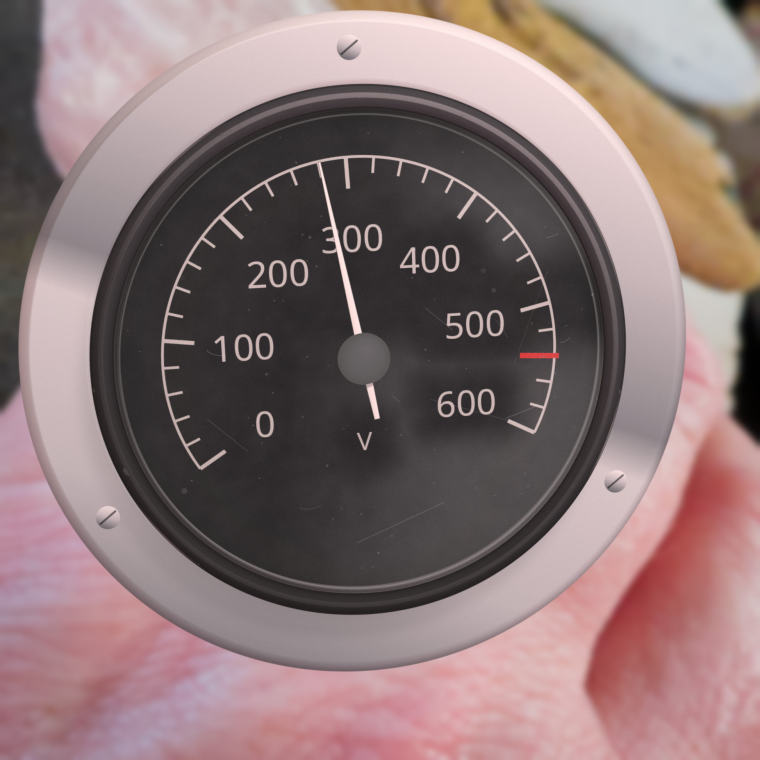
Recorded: 280 V
